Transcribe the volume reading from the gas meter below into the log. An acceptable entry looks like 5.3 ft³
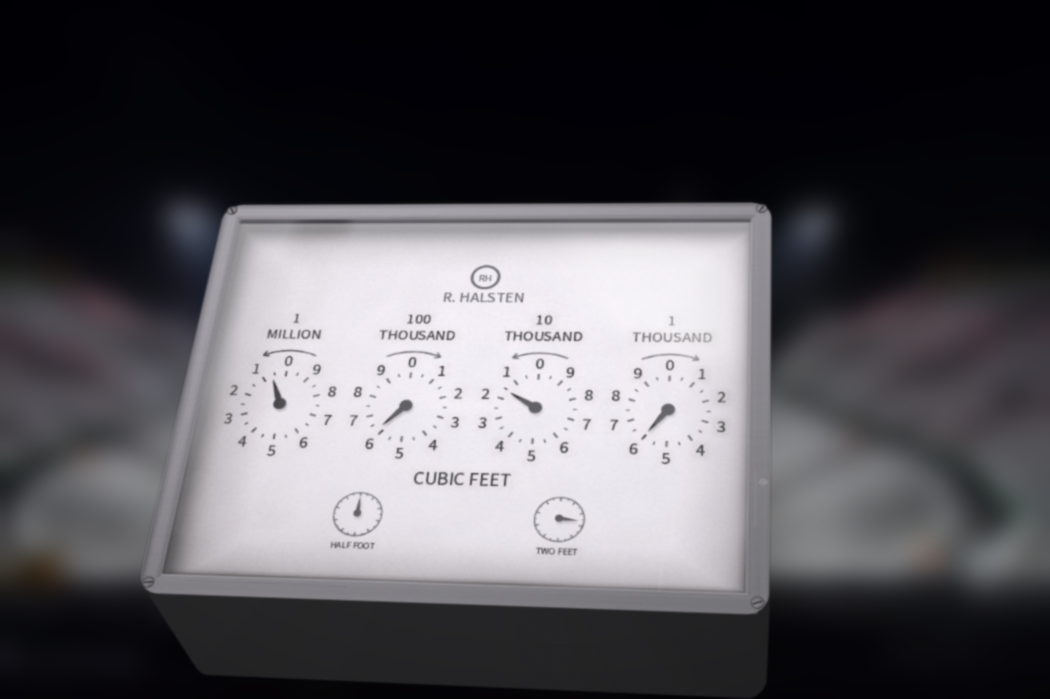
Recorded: 61600 ft³
